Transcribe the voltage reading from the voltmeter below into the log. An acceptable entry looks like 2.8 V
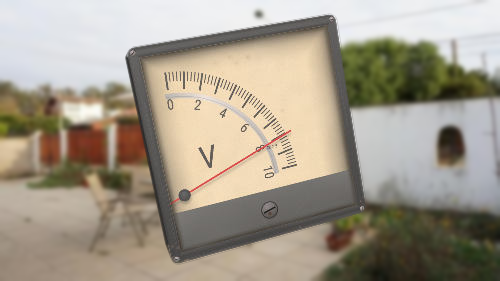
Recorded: 8 V
